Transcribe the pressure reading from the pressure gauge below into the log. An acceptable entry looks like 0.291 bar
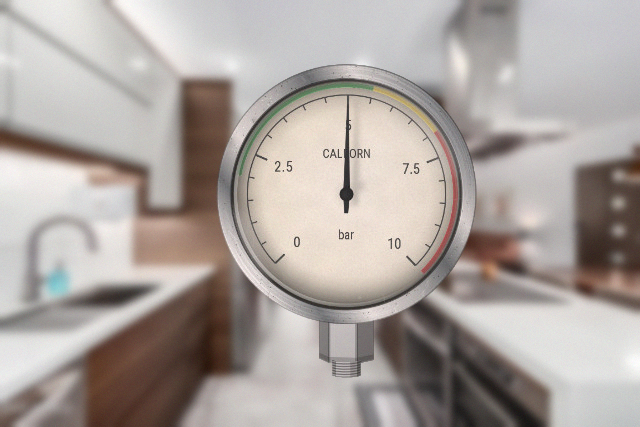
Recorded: 5 bar
